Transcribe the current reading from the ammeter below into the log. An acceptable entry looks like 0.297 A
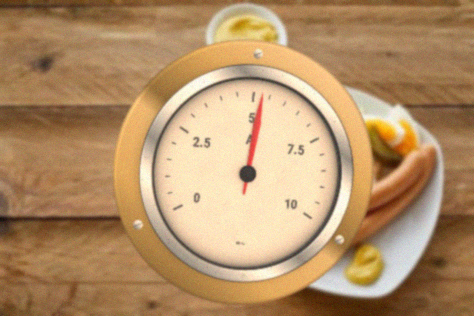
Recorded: 5.25 A
